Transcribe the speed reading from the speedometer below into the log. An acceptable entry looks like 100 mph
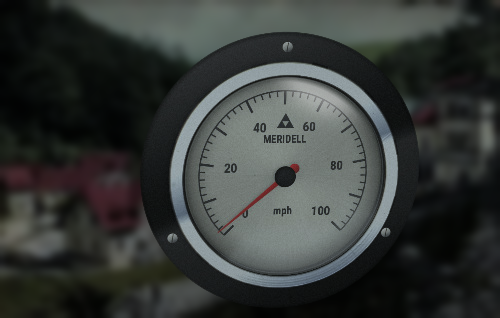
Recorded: 2 mph
